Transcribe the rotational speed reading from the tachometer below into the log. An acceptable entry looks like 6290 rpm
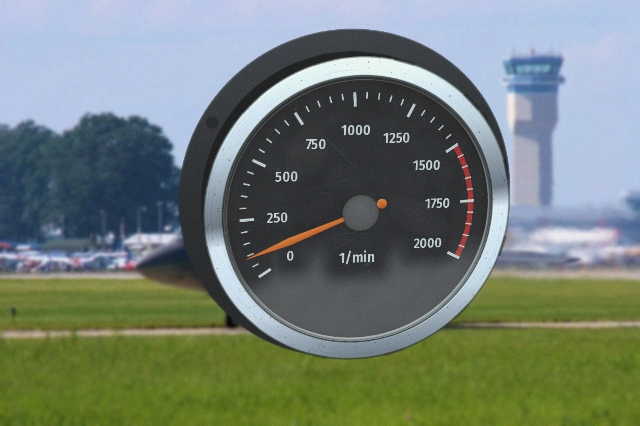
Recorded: 100 rpm
